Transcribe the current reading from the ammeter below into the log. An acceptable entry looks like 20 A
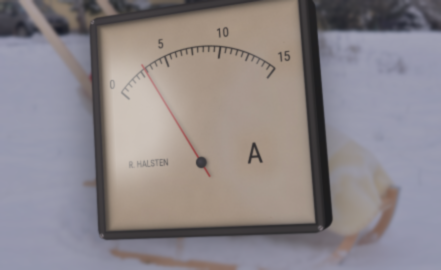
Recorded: 3 A
